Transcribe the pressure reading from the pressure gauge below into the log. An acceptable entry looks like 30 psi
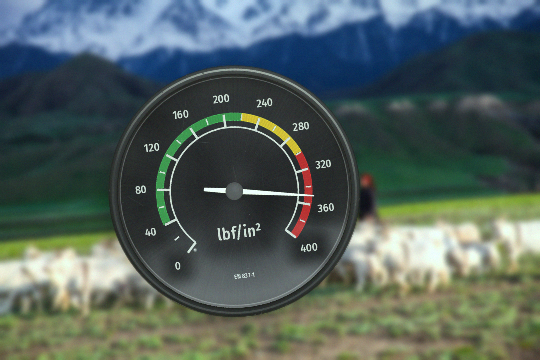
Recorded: 350 psi
